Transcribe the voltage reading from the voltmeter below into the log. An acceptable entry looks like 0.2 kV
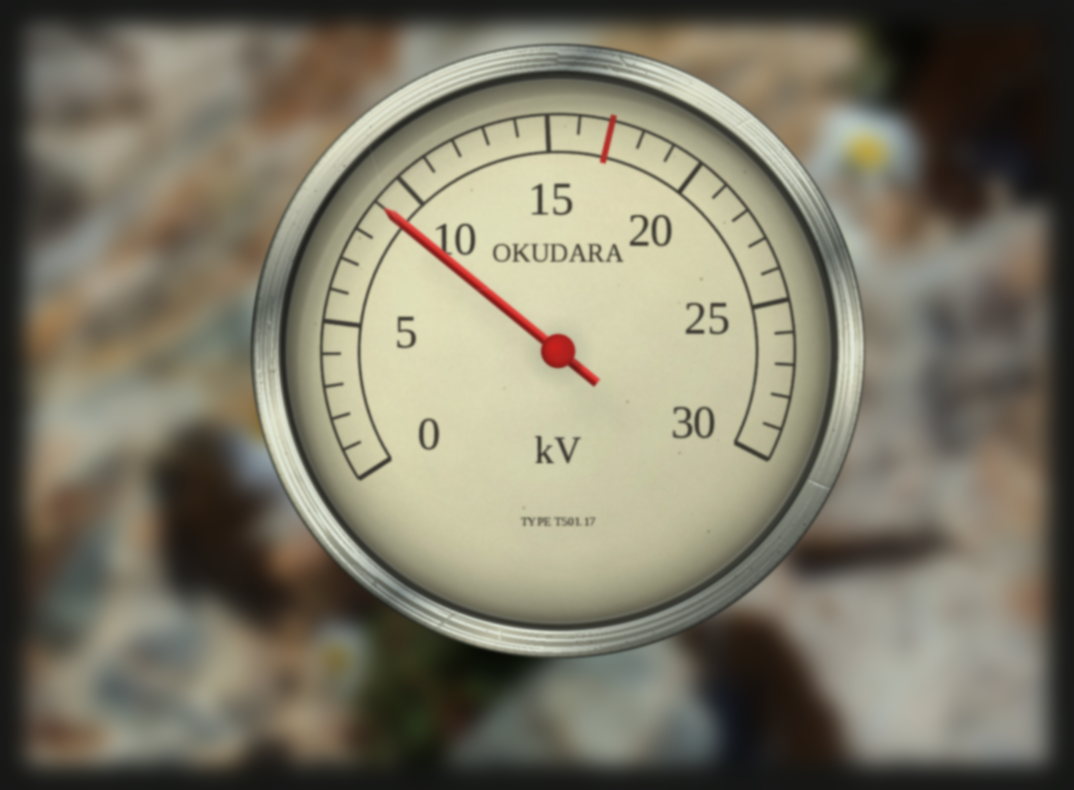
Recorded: 9 kV
